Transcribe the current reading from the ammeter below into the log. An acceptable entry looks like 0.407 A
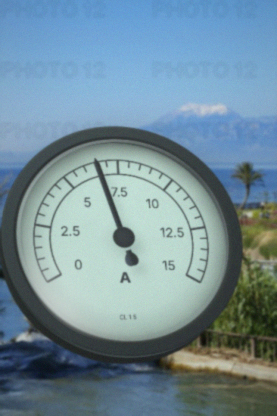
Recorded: 6.5 A
